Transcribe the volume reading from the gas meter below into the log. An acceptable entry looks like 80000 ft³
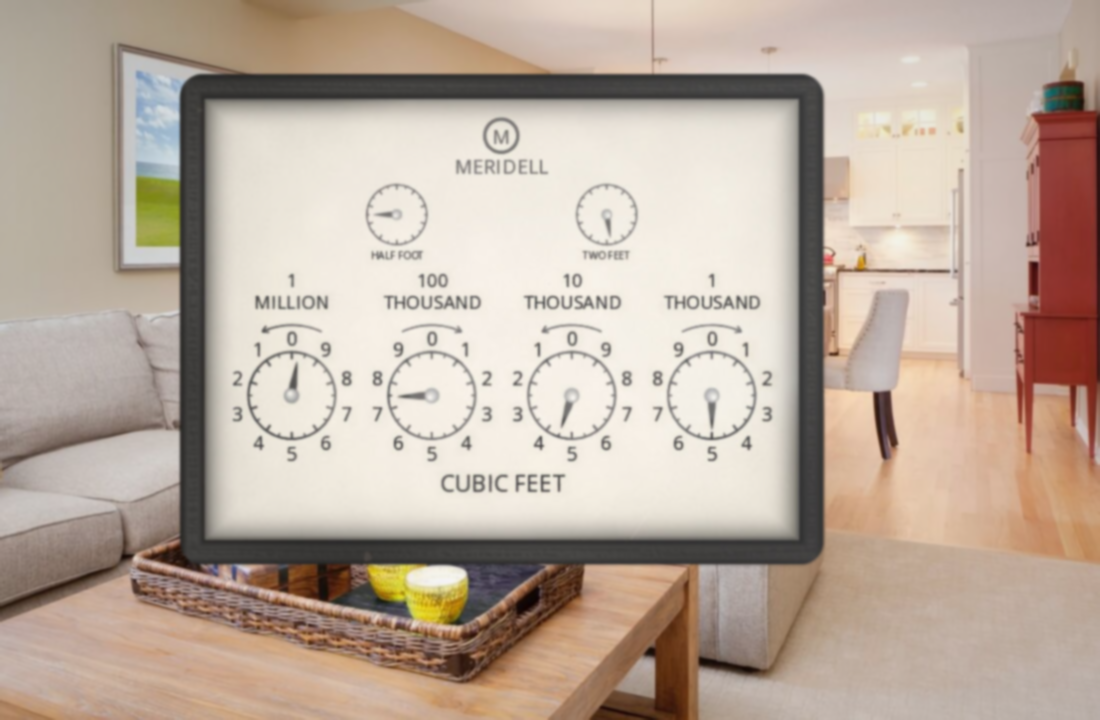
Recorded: 974500 ft³
